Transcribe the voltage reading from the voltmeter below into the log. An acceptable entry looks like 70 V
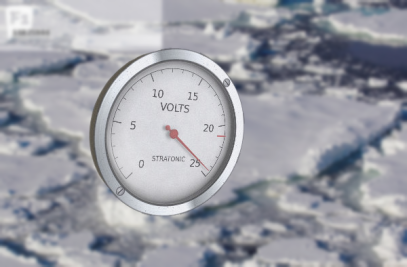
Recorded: 24.5 V
